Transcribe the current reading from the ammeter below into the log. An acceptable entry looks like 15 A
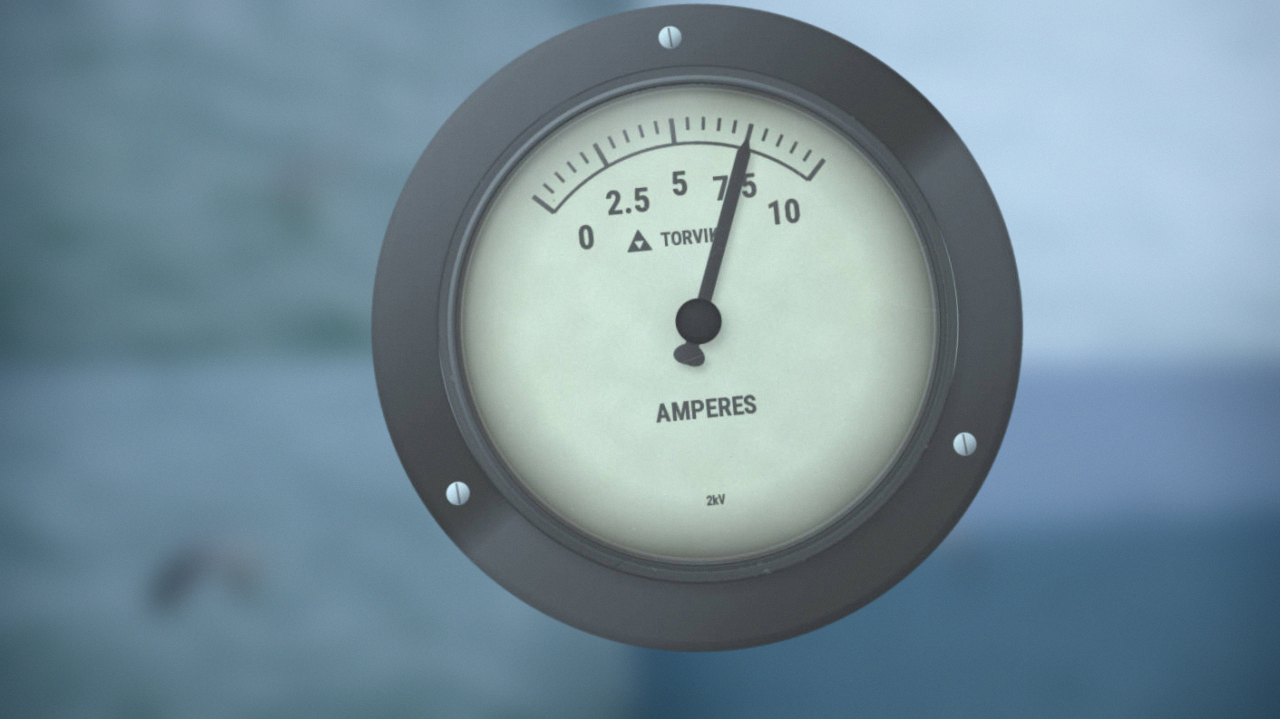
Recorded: 7.5 A
